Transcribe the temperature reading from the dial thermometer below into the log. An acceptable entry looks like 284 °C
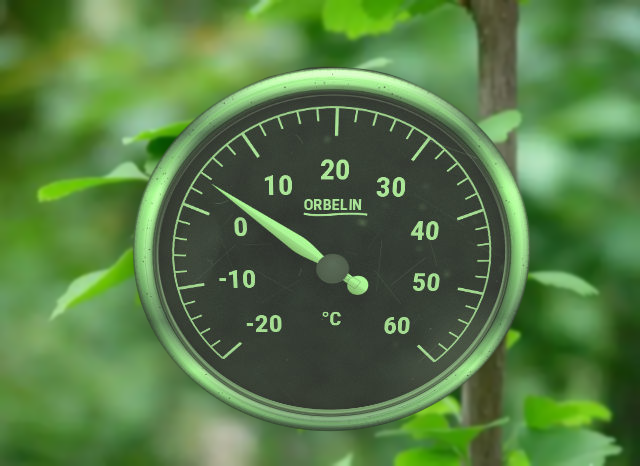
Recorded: 4 °C
